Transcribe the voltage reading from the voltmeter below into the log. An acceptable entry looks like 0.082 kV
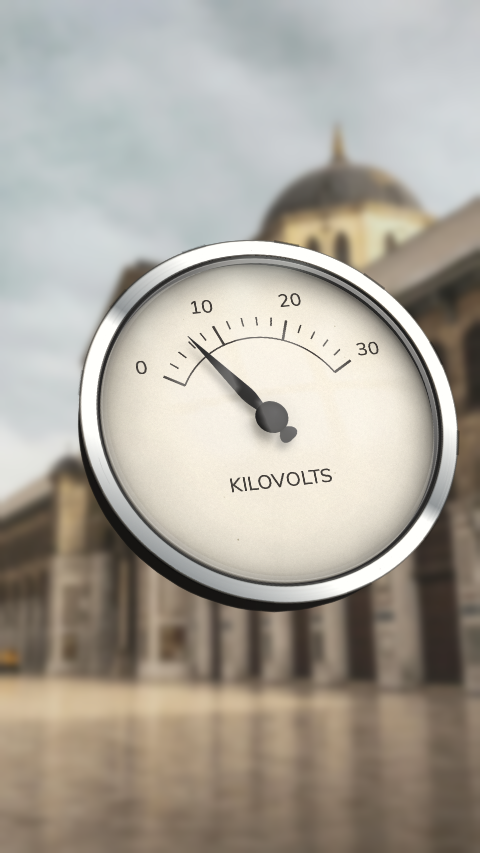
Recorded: 6 kV
